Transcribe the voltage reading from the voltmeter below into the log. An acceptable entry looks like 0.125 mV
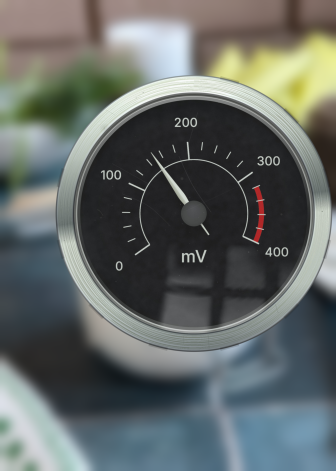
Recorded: 150 mV
